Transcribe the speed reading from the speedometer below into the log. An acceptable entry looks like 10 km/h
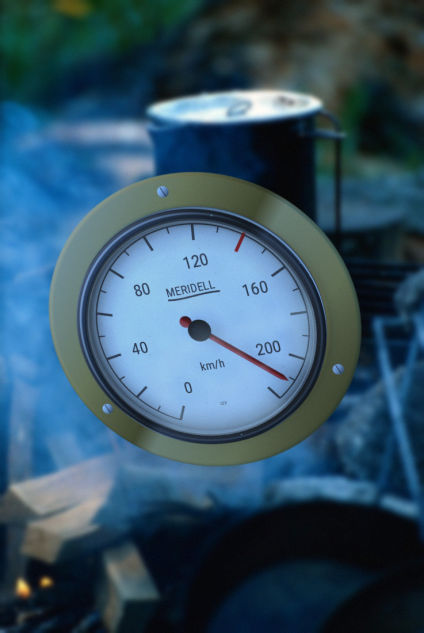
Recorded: 210 km/h
